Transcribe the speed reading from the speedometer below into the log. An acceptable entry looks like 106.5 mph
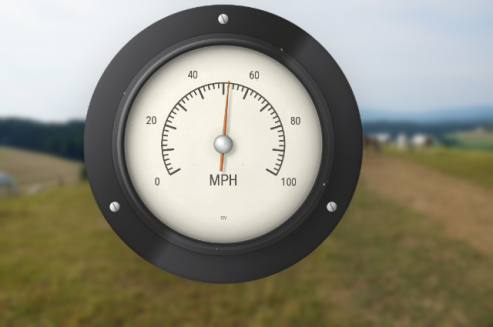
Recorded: 52 mph
